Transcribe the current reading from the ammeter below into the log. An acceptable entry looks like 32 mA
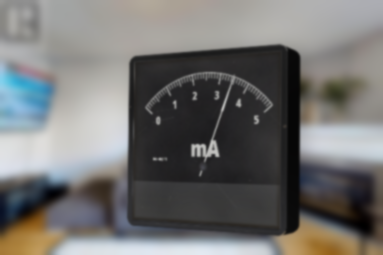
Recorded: 3.5 mA
